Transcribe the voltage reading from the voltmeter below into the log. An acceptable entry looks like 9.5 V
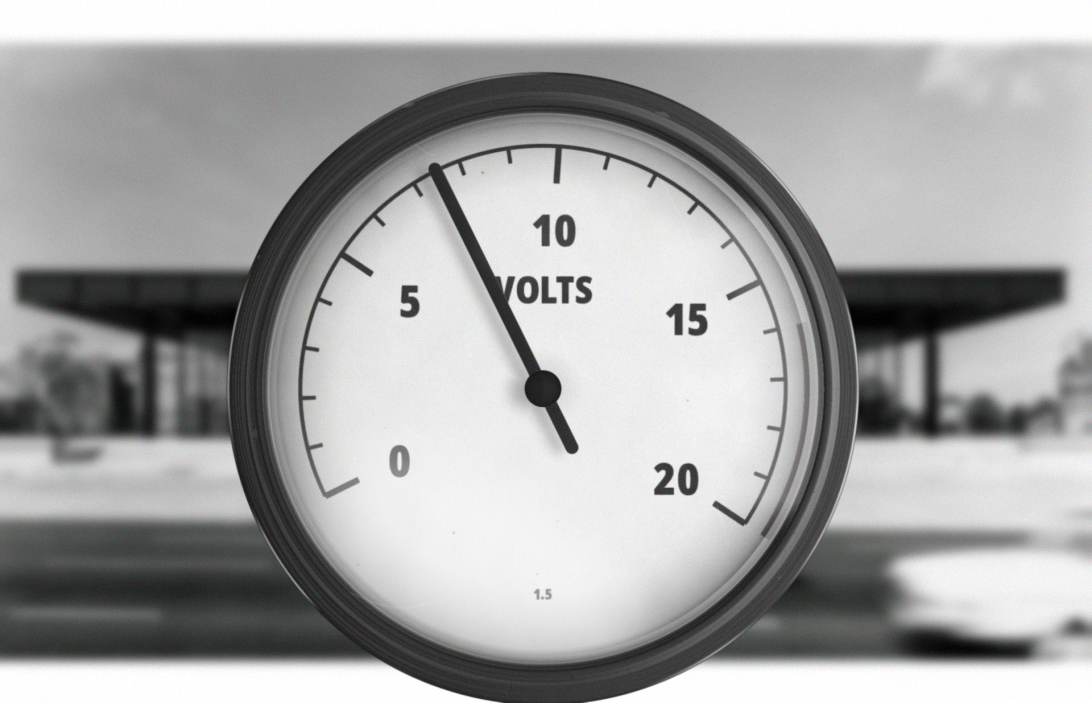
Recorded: 7.5 V
